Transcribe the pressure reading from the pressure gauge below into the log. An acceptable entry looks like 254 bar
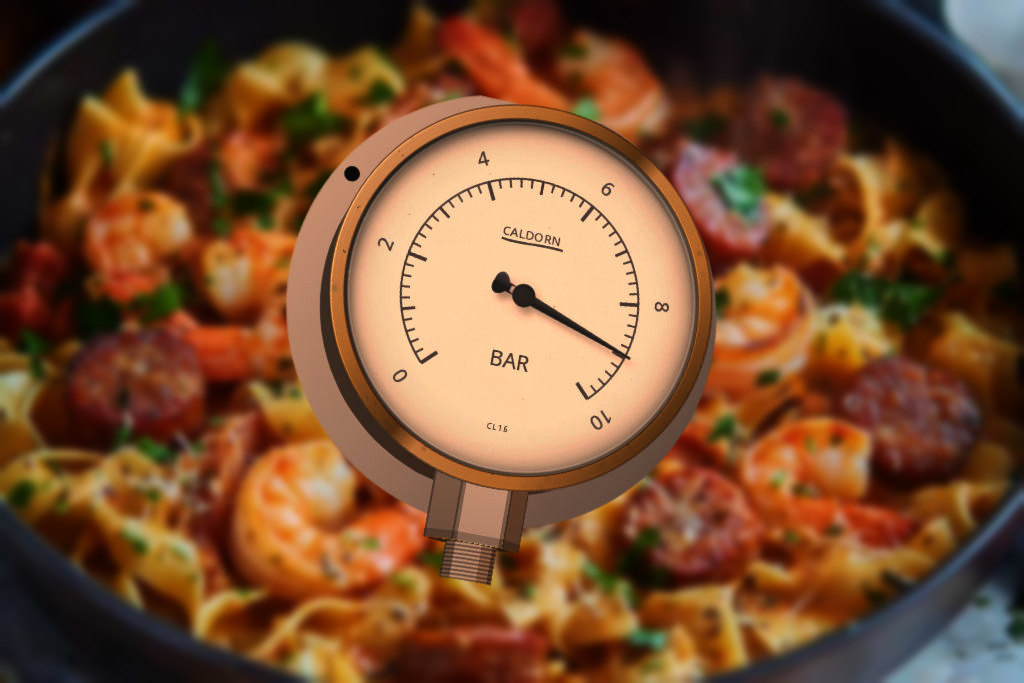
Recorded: 9 bar
